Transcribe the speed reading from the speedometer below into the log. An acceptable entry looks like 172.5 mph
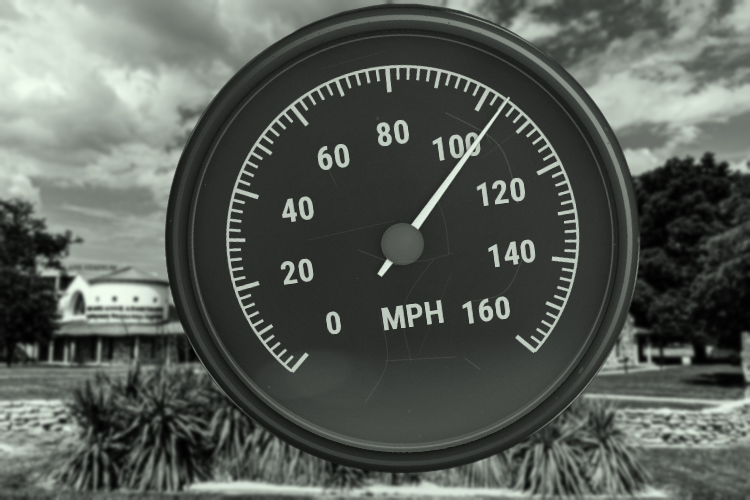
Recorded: 104 mph
